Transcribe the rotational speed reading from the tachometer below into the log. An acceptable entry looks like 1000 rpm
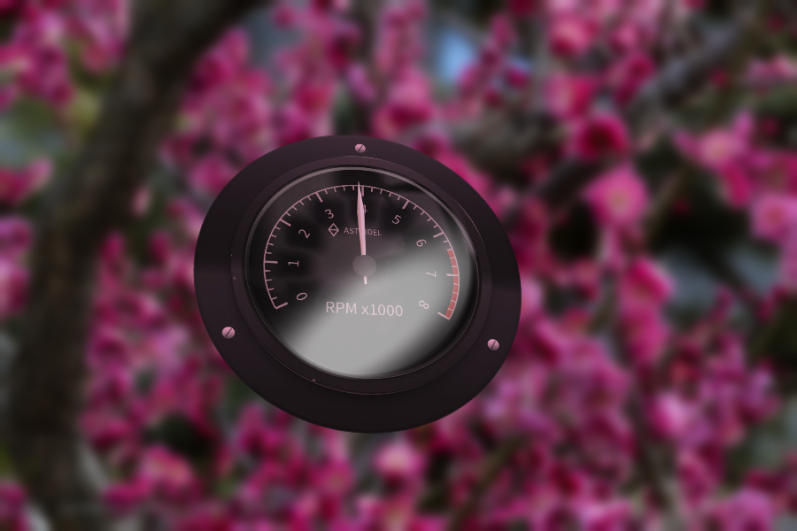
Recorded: 3900 rpm
